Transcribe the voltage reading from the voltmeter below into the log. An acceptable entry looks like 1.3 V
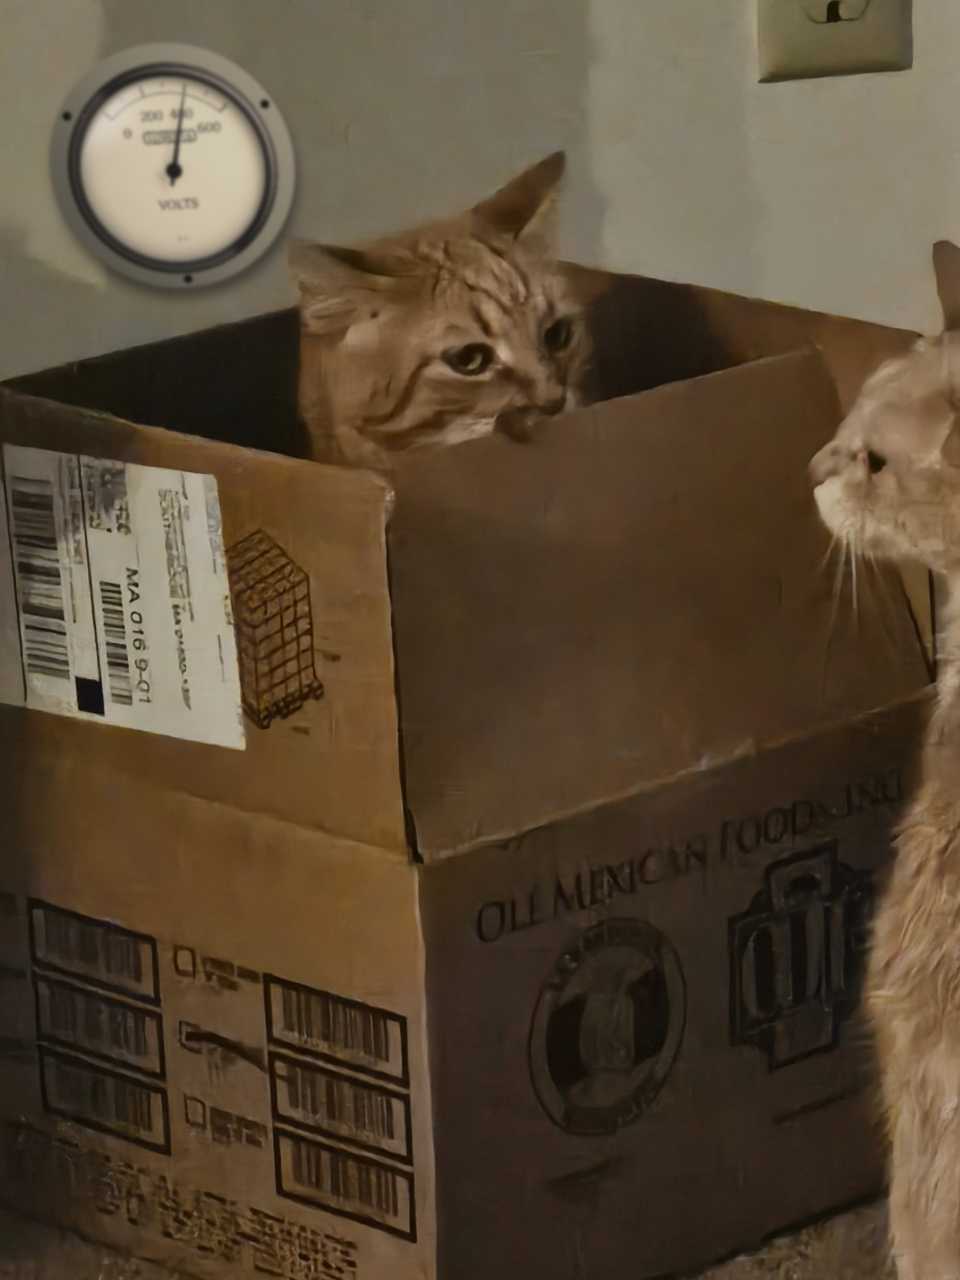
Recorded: 400 V
